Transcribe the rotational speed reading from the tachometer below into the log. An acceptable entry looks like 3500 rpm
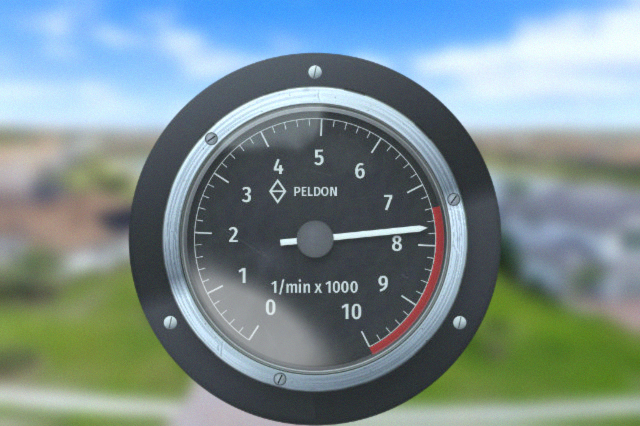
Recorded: 7700 rpm
